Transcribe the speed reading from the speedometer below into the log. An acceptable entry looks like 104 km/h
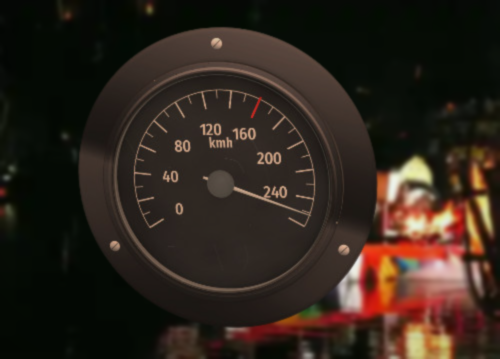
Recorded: 250 km/h
